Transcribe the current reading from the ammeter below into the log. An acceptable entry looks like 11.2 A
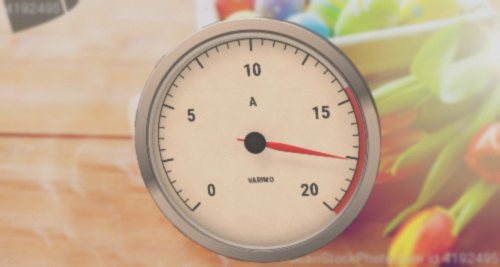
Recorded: 17.5 A
